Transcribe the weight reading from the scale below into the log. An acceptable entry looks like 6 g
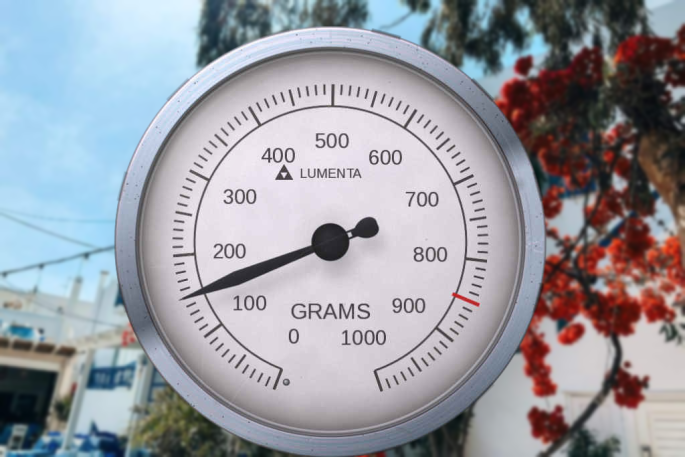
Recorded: 150 g
